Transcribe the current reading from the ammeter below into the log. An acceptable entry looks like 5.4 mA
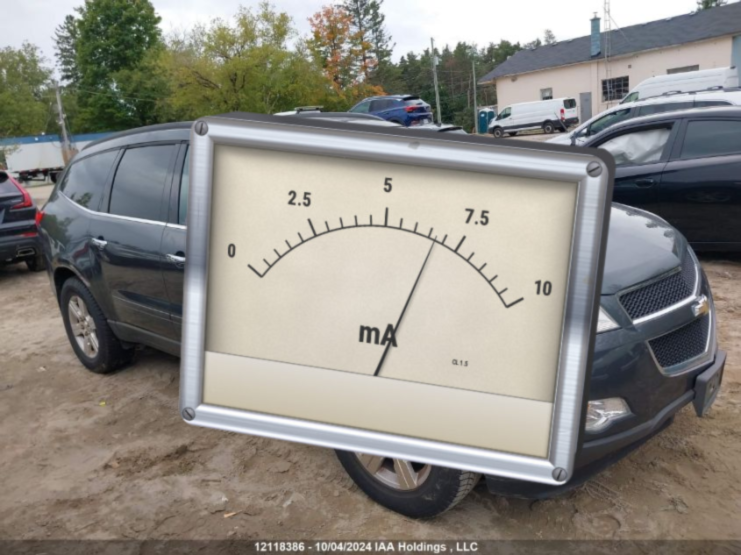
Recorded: 6.75 mA
